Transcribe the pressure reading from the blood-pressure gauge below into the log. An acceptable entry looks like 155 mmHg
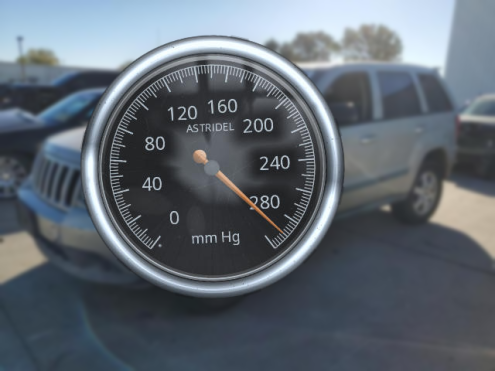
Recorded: 290 mmHg
